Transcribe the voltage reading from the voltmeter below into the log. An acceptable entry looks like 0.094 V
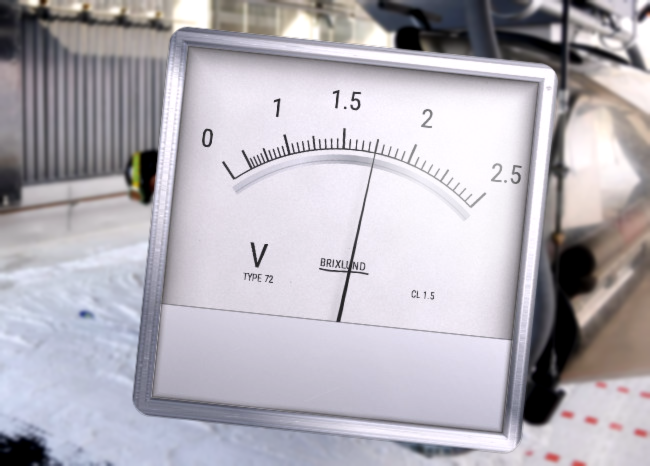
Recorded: 1.75 V
